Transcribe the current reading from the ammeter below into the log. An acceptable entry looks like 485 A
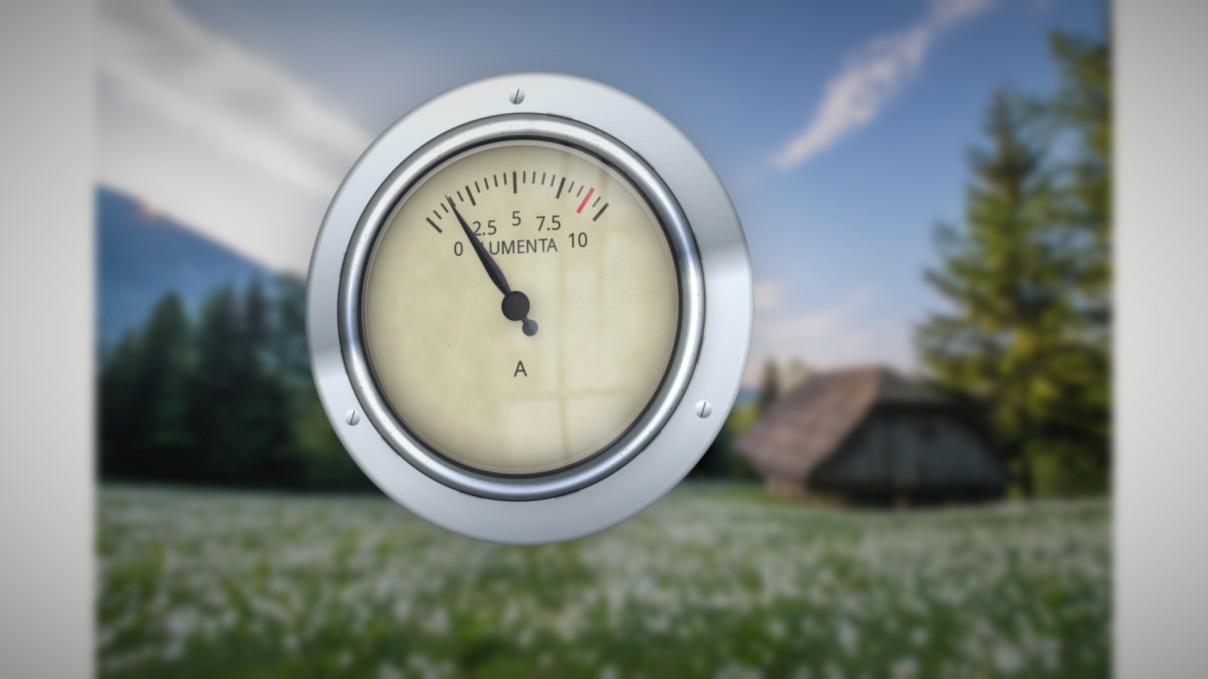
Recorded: 1.5 A
